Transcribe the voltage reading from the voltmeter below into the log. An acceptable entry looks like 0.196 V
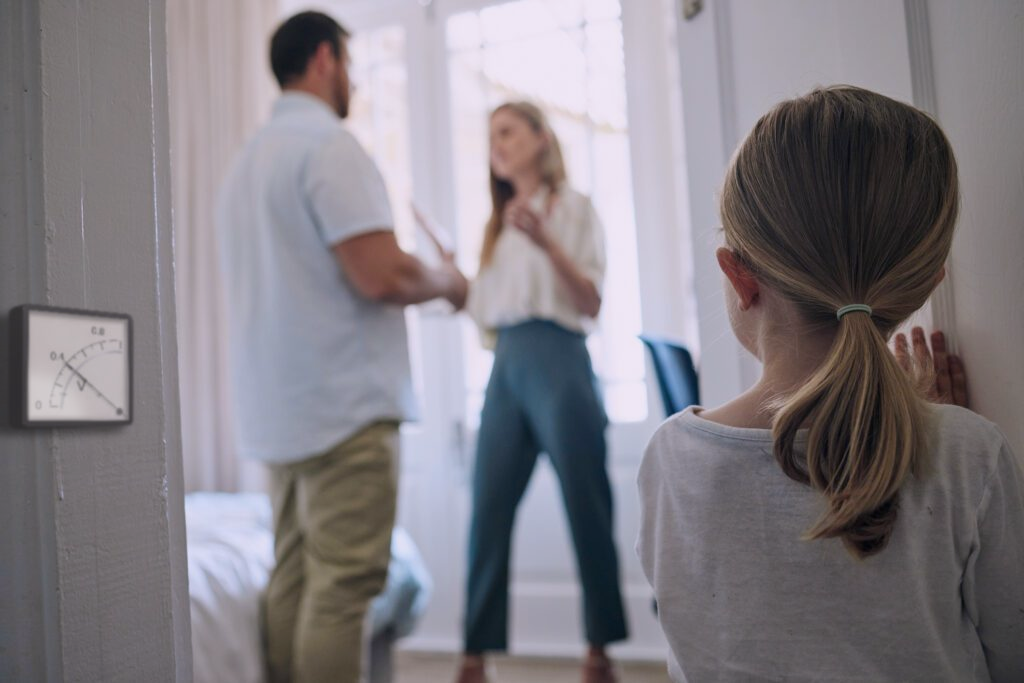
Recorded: 0.4 V
